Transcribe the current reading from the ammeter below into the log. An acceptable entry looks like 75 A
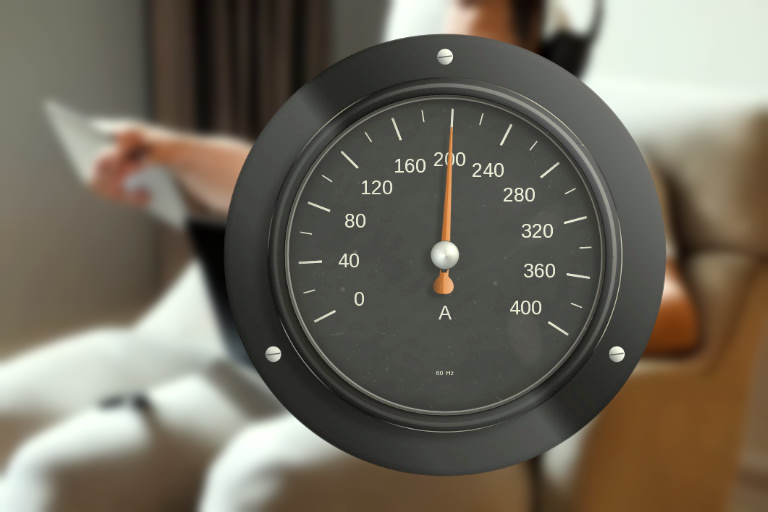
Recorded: 200 A
